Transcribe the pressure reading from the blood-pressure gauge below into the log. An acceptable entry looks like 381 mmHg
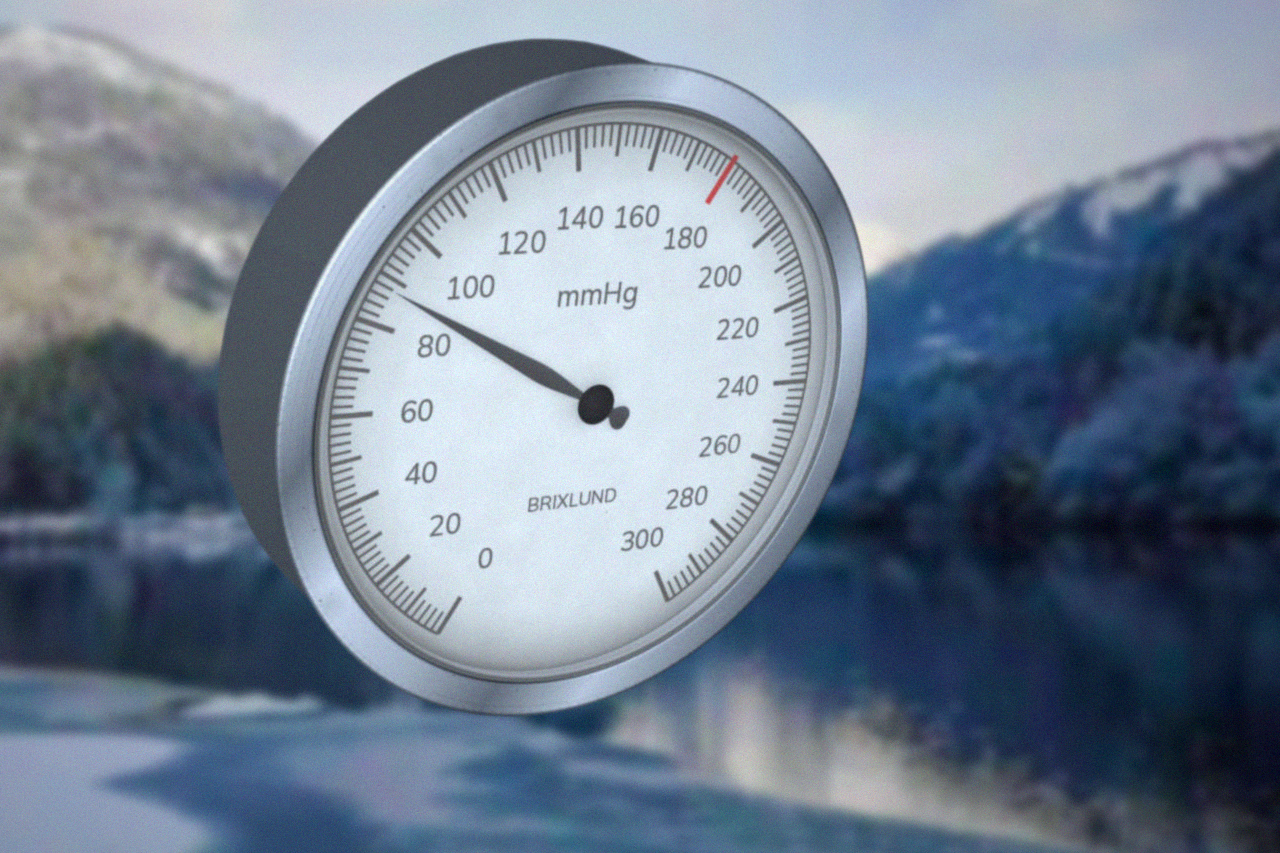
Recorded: 88 mmHg
